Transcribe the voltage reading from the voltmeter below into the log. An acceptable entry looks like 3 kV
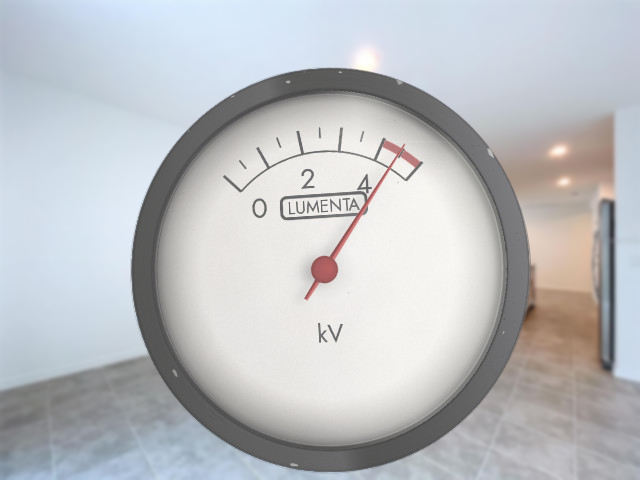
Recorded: 4.5 kV
